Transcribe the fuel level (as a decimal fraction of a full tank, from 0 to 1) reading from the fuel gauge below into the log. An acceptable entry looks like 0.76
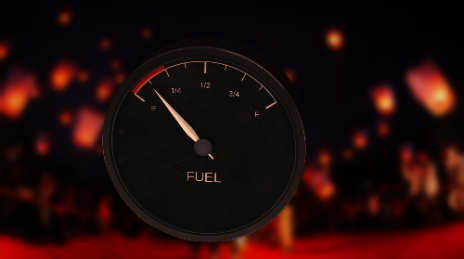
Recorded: 0.125
